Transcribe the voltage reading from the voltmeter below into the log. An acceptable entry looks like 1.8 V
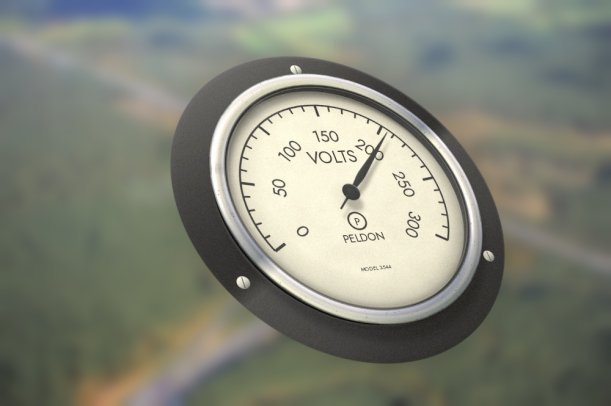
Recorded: 205 V
